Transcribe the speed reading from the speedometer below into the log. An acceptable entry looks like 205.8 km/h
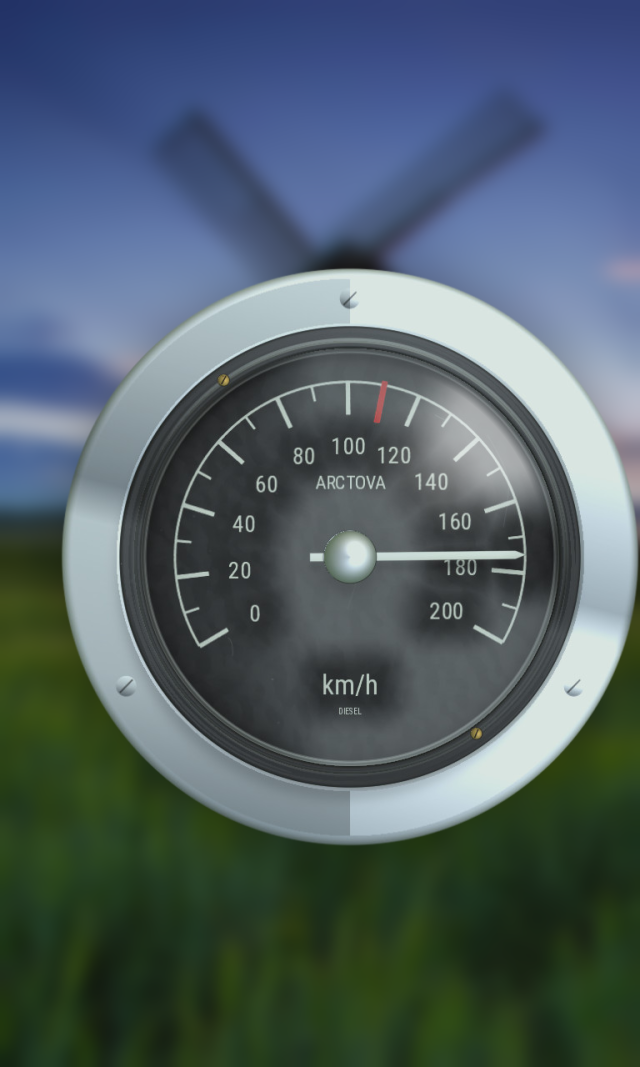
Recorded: 175 km/h
